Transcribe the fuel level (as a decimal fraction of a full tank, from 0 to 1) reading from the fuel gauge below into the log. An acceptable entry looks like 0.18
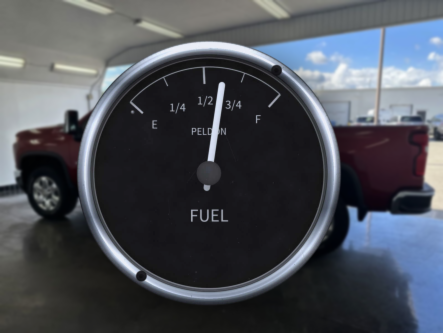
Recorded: 0.625
